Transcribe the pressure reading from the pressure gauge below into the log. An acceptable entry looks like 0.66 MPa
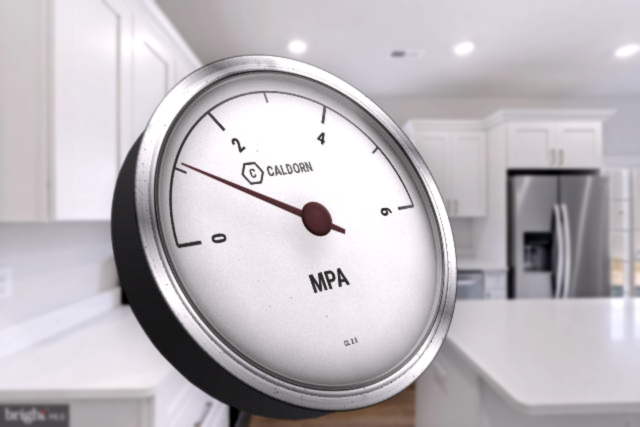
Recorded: 1 MPa
